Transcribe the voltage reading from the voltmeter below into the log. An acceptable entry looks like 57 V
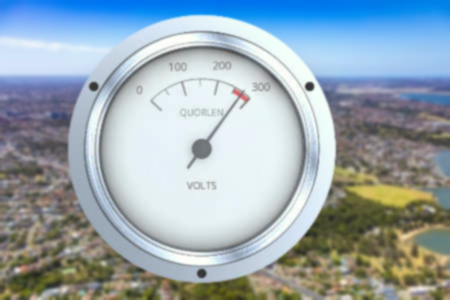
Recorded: 275 V
